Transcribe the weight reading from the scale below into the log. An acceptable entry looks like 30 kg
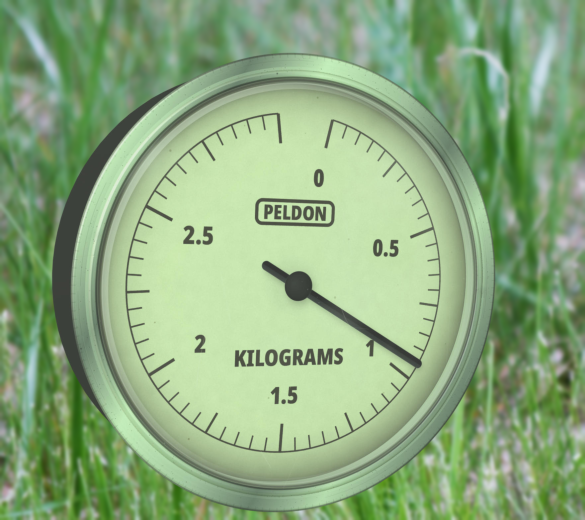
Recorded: 0.95 kg
